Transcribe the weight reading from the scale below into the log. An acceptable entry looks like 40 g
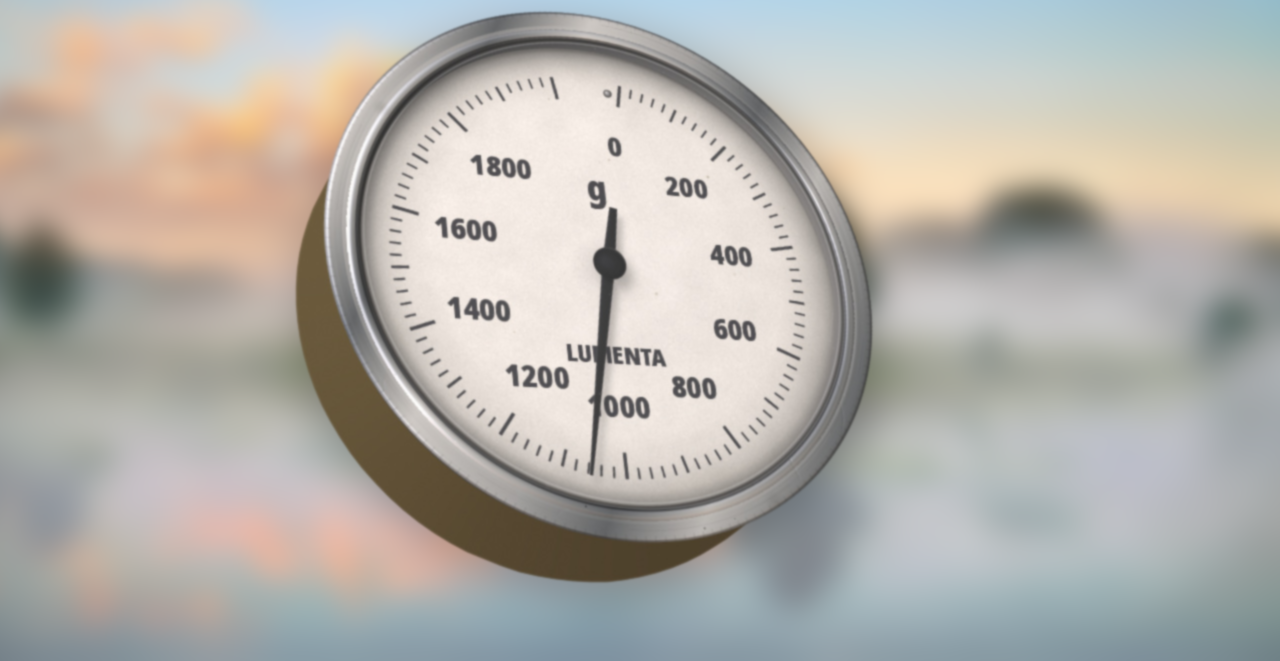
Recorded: 1060 g
